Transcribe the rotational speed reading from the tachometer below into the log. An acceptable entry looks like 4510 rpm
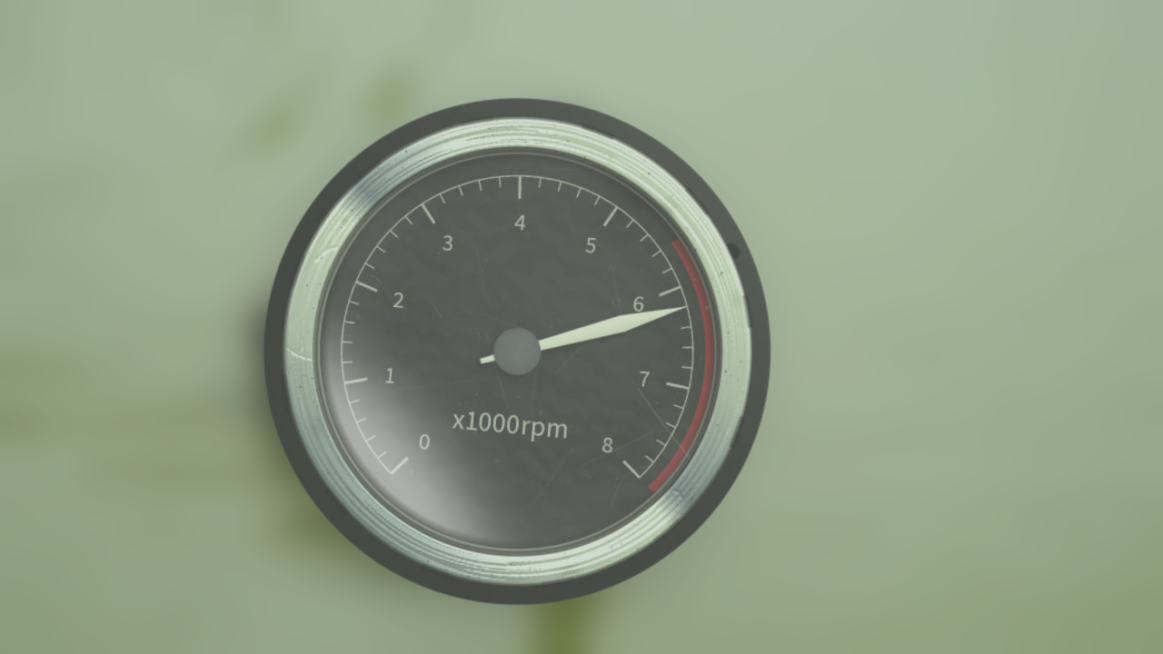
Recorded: 6200 rpm
